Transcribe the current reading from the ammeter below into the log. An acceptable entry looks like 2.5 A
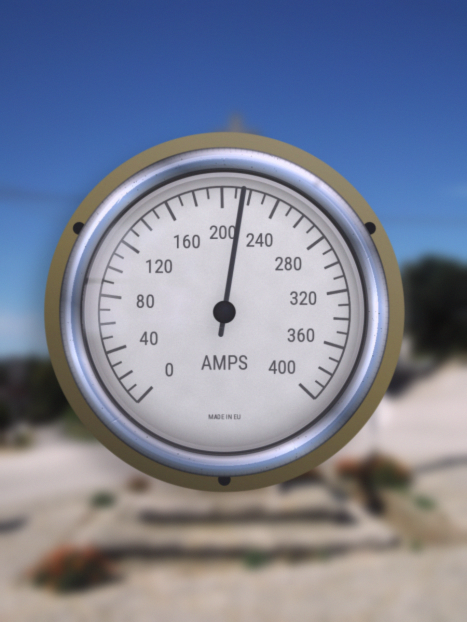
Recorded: 215 A
